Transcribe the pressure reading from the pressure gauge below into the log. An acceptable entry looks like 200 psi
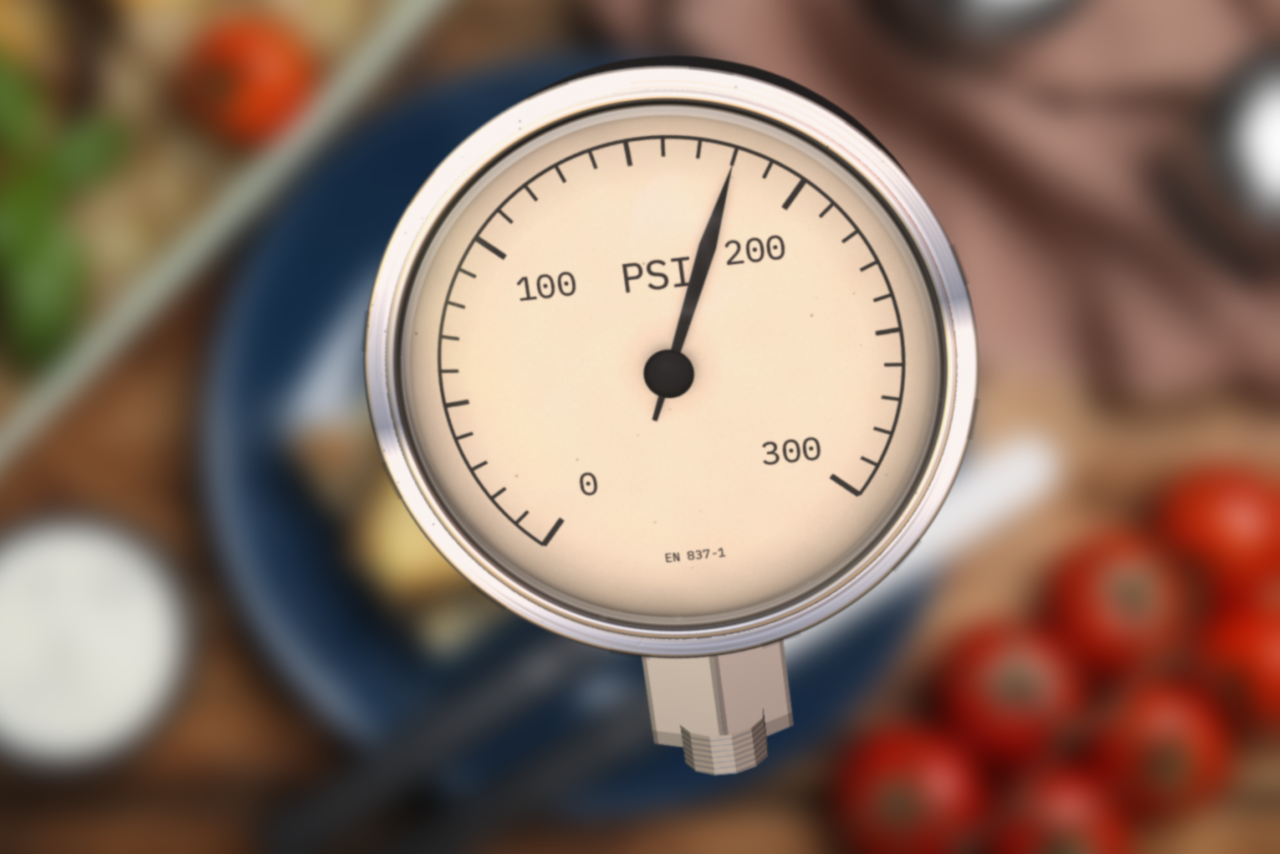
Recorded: 180 psi
